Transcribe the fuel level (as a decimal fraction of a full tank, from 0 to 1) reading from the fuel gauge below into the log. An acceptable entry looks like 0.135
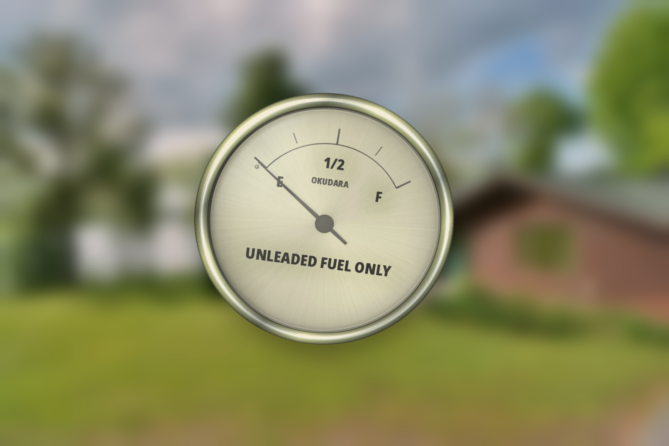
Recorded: 0
